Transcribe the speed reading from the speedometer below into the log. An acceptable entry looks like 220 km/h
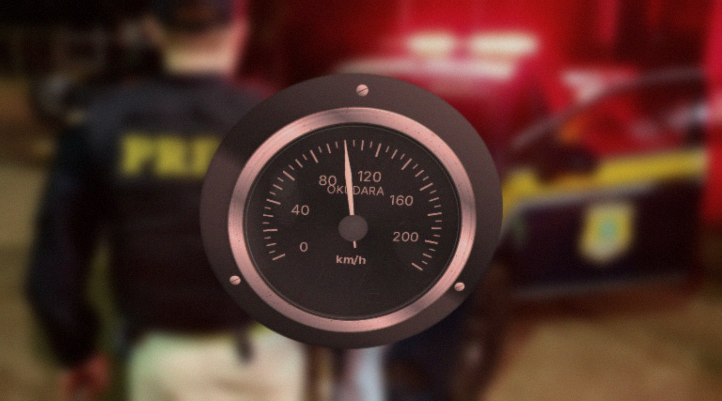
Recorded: 100 km/h
